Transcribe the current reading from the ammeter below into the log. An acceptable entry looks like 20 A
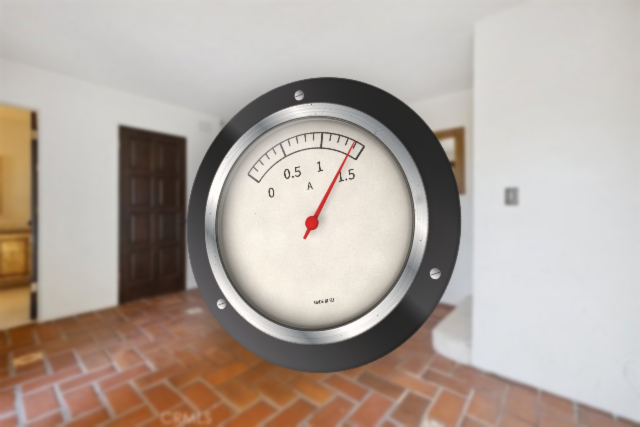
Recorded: 1.4 A
